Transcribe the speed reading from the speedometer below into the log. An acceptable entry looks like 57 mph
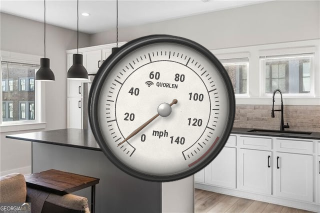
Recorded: 8 mph
